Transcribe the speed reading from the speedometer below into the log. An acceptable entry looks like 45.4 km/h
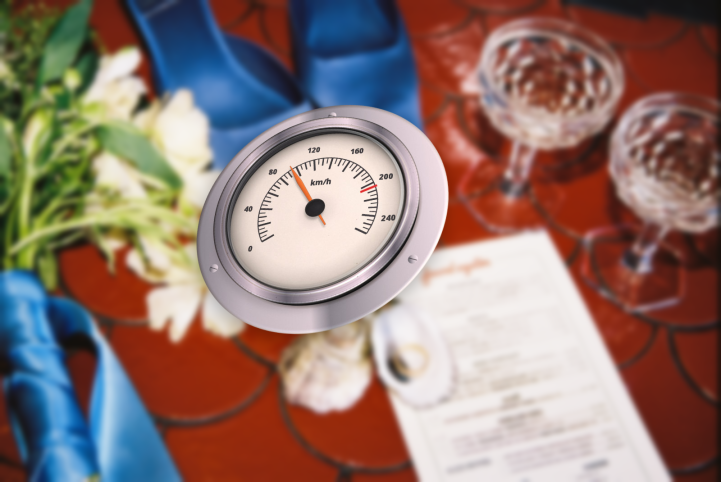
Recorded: 95 km/h
